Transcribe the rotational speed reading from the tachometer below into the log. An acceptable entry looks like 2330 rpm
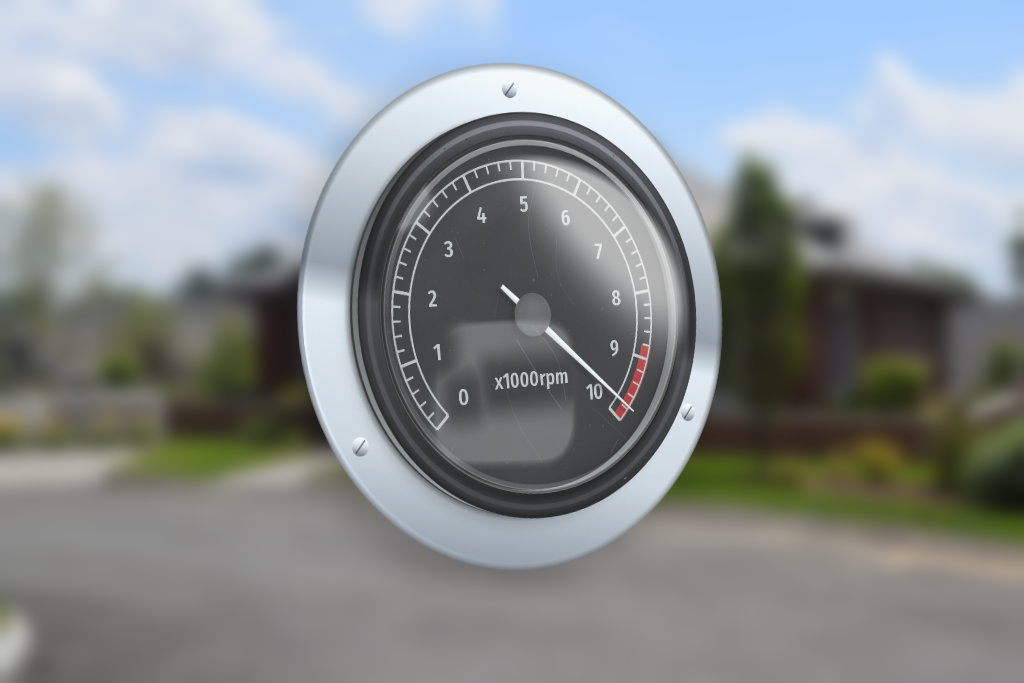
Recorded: 9800 rpm
